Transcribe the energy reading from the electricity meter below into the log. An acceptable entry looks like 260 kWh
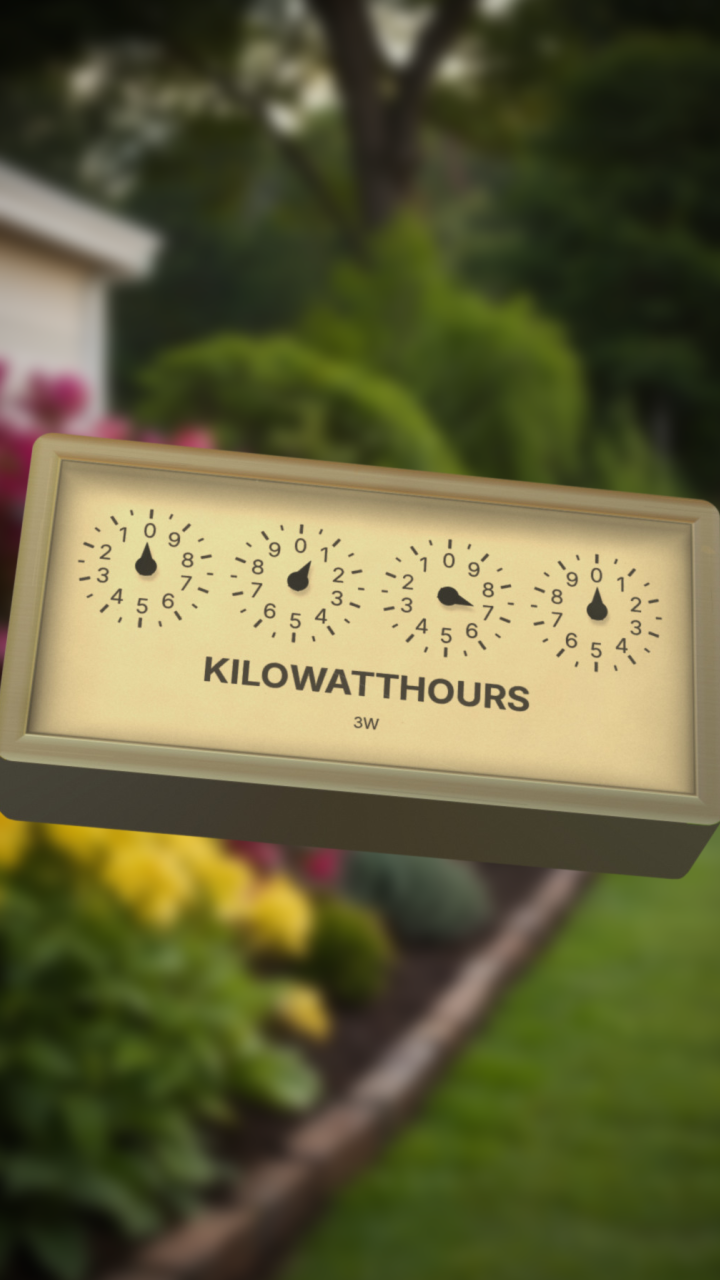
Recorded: 70 kWh
